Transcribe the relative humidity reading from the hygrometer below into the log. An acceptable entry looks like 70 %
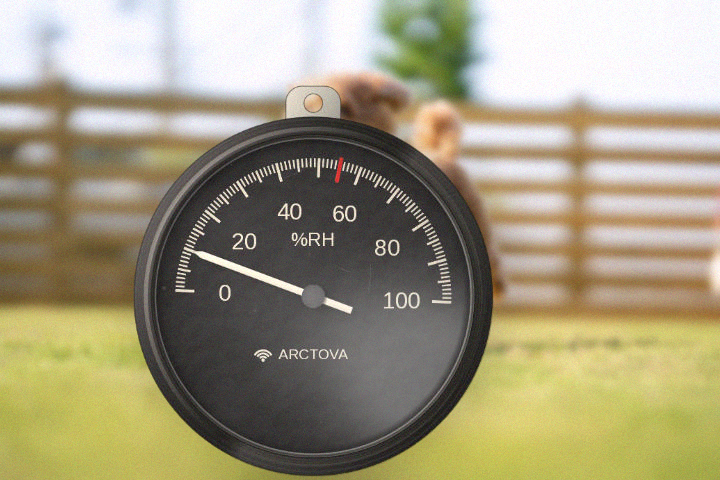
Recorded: 10 %
